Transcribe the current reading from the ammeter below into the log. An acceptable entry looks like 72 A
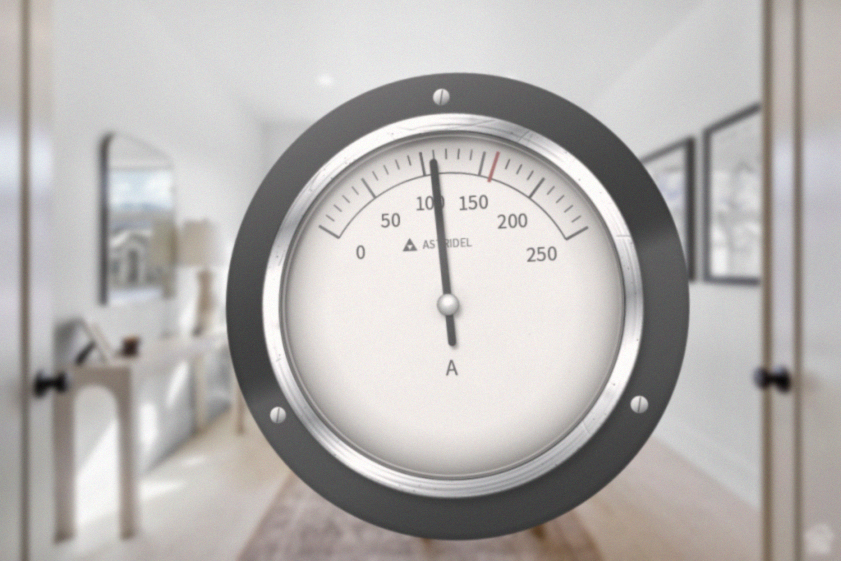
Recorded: 110 A
